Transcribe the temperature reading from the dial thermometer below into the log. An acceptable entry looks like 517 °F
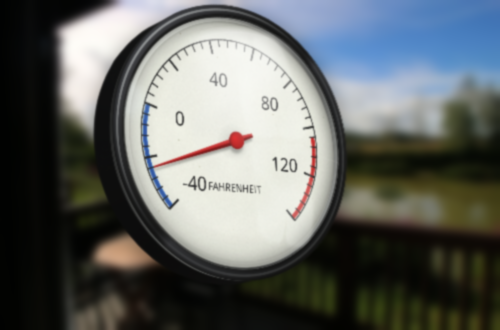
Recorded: -24 °F
